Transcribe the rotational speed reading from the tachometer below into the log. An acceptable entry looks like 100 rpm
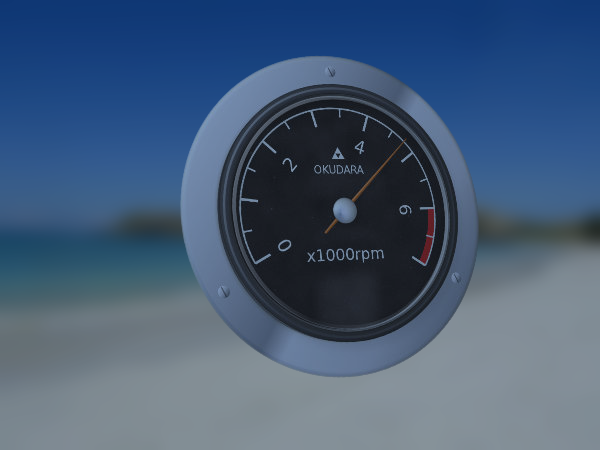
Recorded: 4750 rpm
